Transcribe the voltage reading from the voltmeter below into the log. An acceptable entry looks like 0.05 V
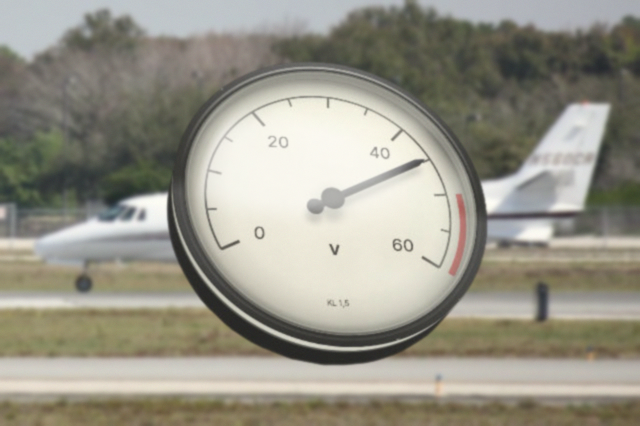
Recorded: 45 V
